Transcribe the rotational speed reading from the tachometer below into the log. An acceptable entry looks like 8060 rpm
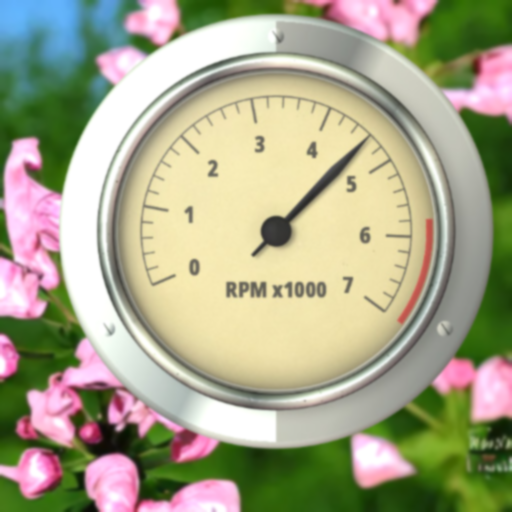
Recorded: 4600 rpm
